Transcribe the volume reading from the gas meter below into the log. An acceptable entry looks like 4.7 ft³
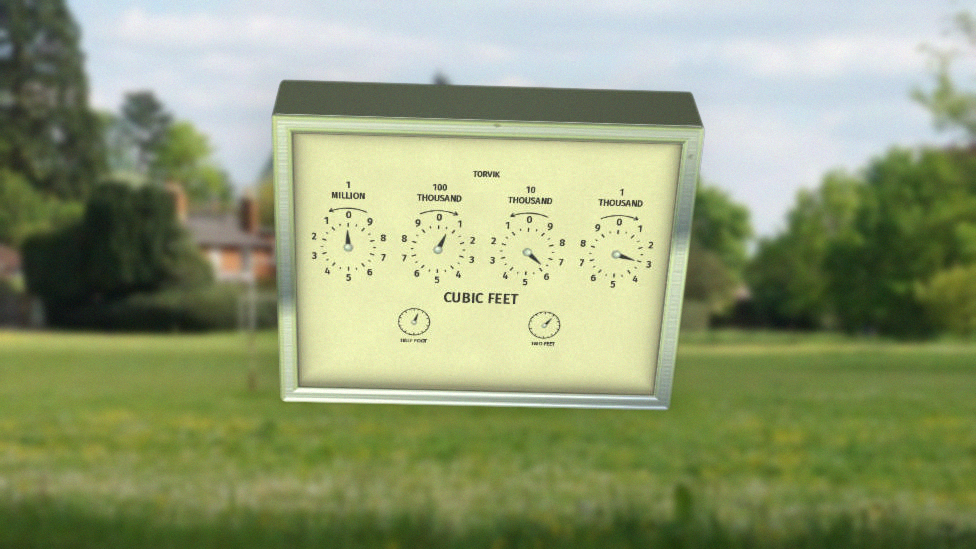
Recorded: 6300 ft³
